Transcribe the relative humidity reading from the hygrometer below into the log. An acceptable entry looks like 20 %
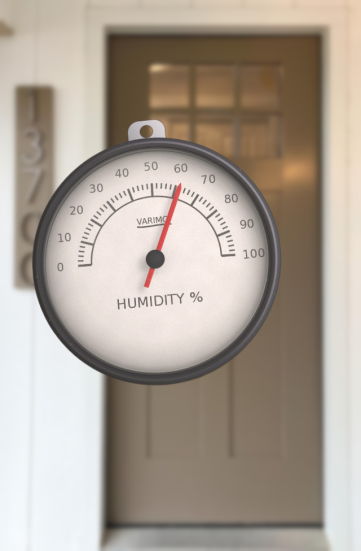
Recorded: 62 %
